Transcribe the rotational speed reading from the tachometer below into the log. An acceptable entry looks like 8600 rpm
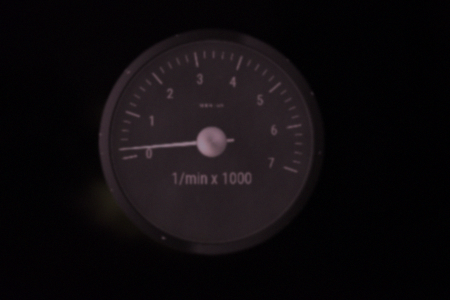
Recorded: 200 rpm
